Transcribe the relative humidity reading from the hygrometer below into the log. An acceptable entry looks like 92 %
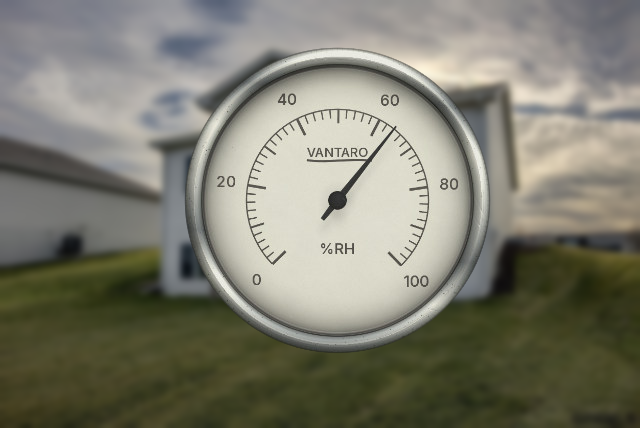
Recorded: 64 %
